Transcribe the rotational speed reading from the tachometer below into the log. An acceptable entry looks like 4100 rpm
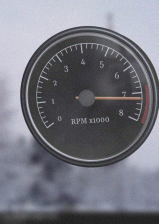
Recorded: 7200 rpm
